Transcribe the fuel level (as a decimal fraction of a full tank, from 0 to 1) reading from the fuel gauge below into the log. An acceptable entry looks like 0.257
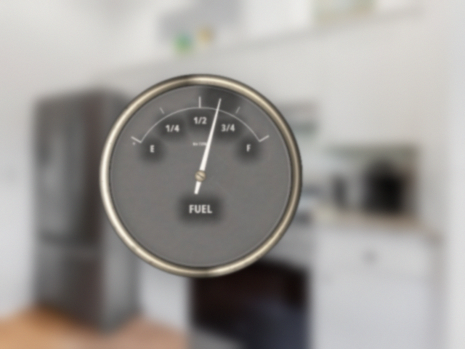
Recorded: 0.625
